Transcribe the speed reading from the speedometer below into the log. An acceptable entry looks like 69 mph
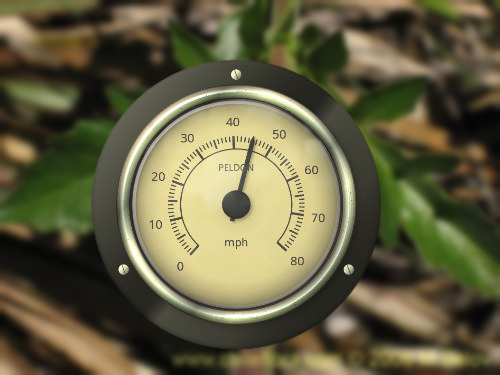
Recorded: 45 mph
